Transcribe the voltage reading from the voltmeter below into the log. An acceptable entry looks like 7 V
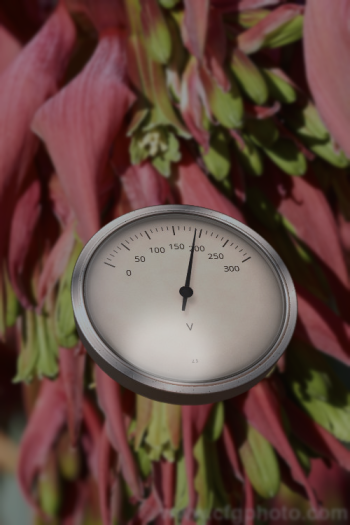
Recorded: 190 V
